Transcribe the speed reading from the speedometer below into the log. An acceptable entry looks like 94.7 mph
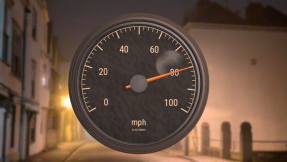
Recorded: 80 mph
